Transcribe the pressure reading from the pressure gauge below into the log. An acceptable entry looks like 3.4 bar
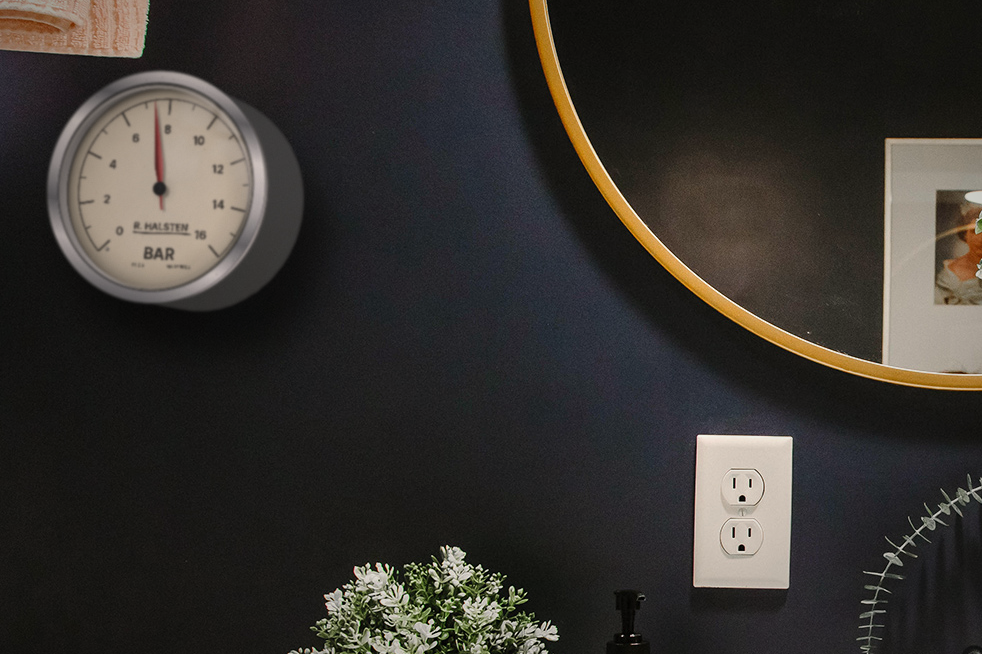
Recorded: 7.5 bar
